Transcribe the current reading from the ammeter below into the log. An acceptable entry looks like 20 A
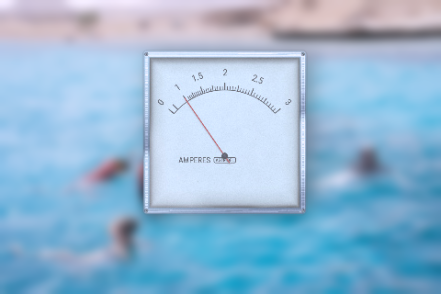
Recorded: 1 A
